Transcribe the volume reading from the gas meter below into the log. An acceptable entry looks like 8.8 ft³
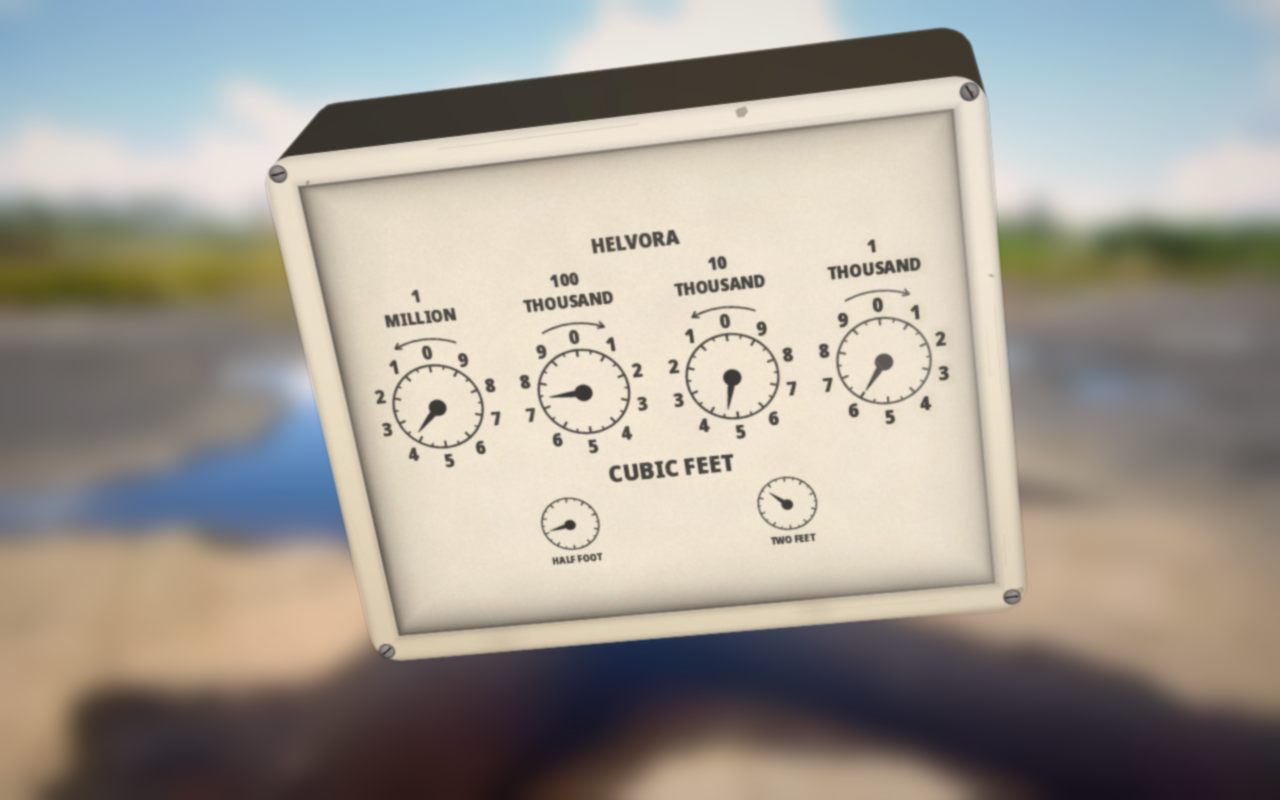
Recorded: 374600 ft³
